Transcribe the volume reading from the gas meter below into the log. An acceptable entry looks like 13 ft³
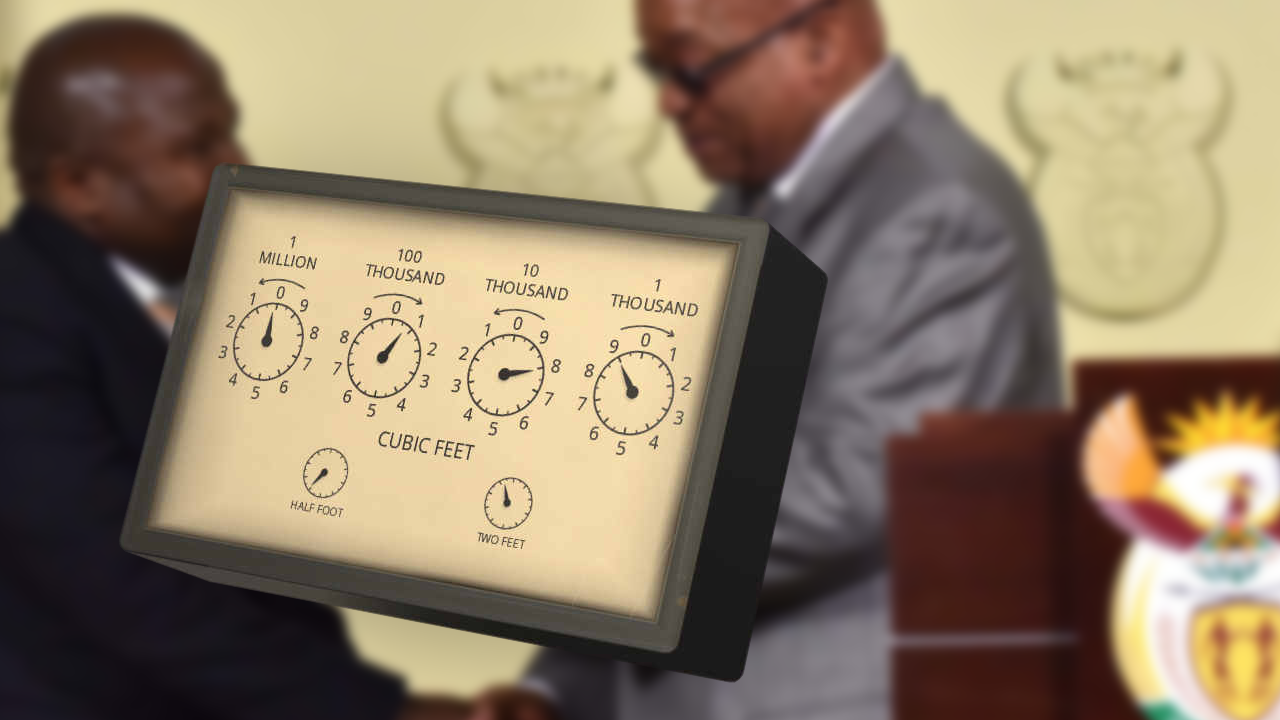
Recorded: 7900 ft³
